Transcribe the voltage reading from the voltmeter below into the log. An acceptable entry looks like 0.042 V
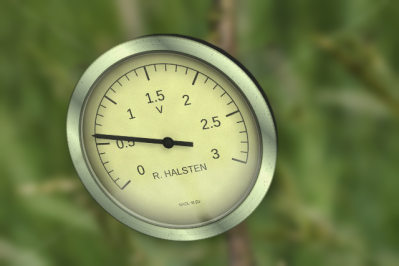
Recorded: 0.6 V
